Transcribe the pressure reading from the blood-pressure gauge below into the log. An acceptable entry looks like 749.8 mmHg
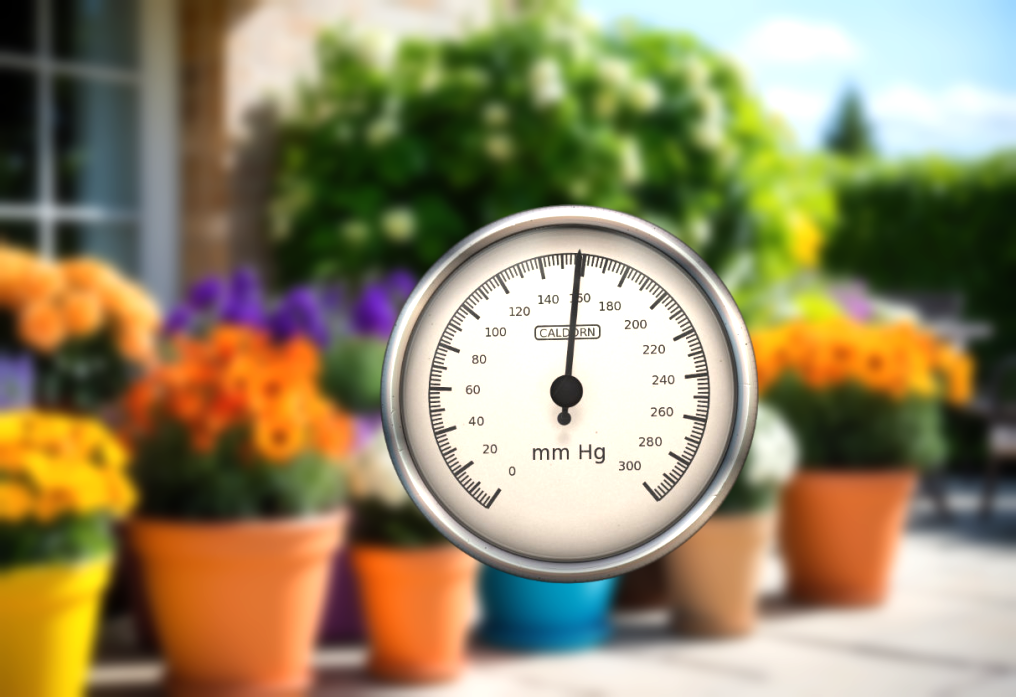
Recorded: 158 mmHg
